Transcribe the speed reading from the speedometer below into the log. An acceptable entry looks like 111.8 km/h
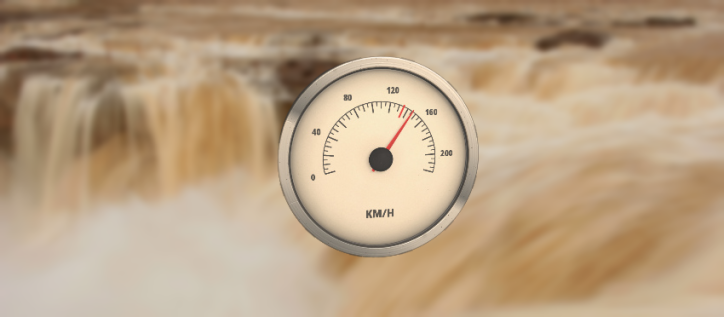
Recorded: 145 km/h
